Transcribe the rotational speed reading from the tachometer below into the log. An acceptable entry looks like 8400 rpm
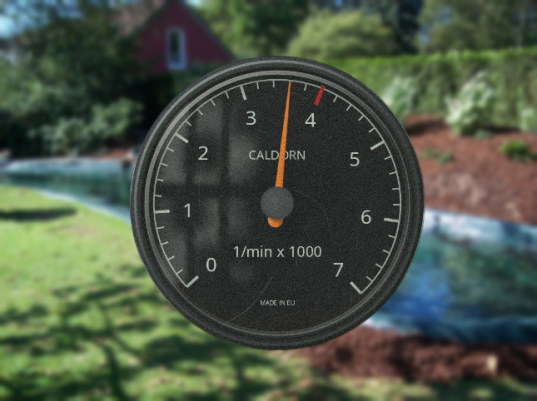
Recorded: 3600 rpm
